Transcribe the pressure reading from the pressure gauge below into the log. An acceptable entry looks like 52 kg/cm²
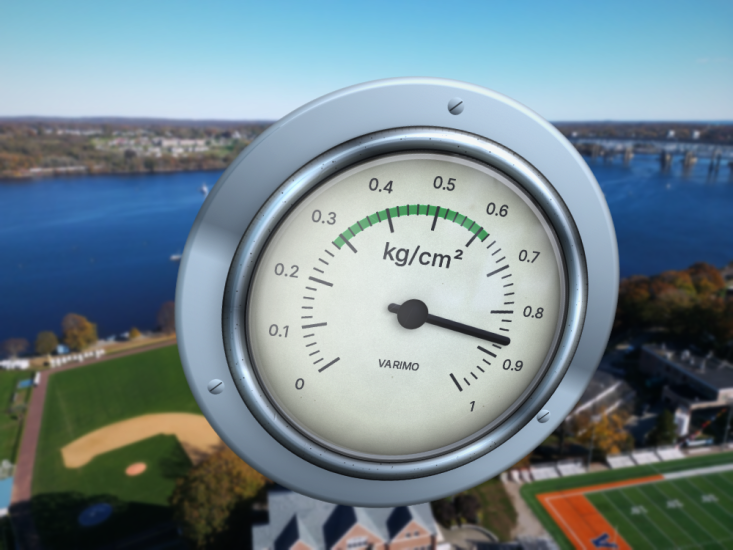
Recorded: 0.86 kg/cm²
